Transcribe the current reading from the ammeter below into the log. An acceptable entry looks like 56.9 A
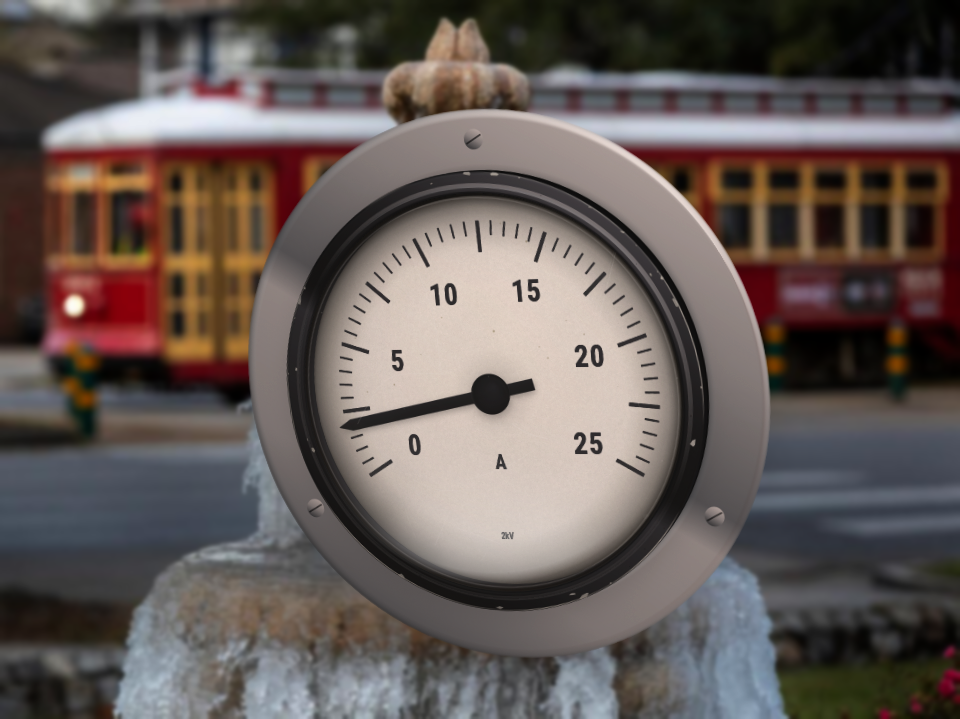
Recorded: 2 A
